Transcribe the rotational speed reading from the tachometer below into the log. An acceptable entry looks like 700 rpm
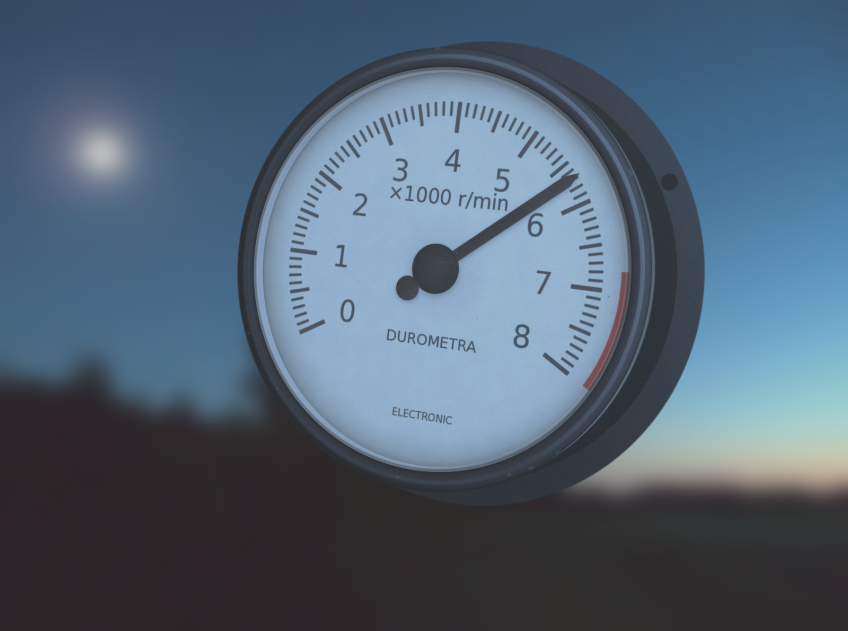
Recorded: 5700 rpm
